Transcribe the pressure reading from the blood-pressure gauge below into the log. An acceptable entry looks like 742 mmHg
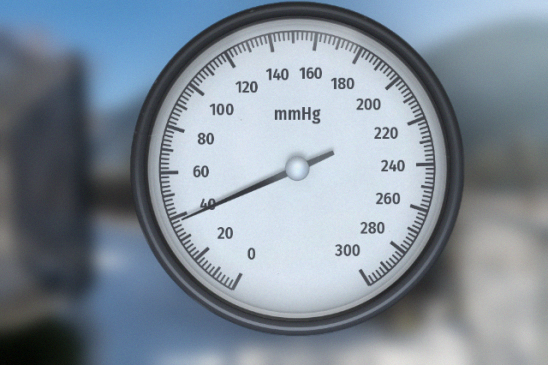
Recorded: 38 mmHg
